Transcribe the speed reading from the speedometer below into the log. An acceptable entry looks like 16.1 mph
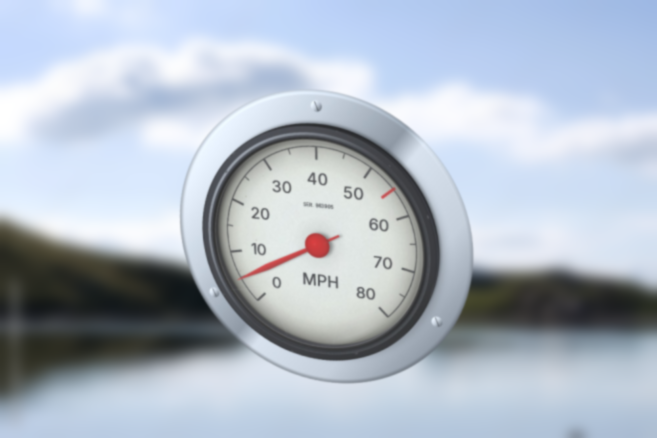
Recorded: 5 mph
